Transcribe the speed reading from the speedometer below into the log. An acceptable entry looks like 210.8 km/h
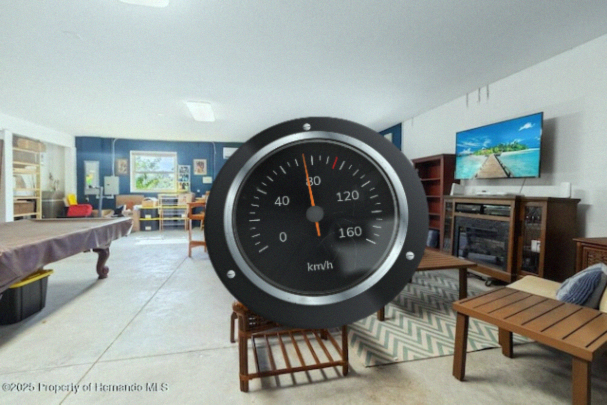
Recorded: 75 km/h
